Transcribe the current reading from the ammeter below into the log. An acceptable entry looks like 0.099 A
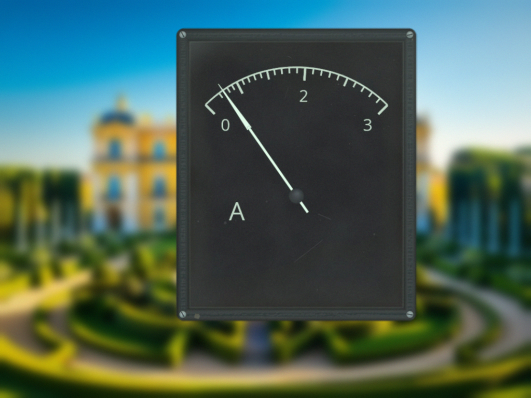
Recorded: 0.7 A
